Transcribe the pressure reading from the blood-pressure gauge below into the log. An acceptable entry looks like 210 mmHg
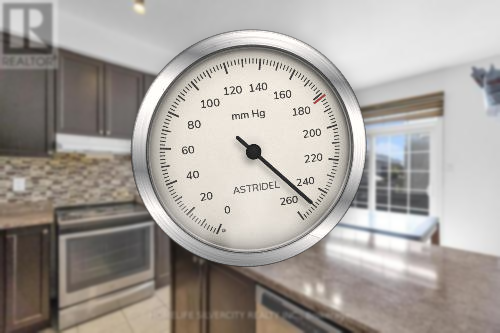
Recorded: 250 mmHg
